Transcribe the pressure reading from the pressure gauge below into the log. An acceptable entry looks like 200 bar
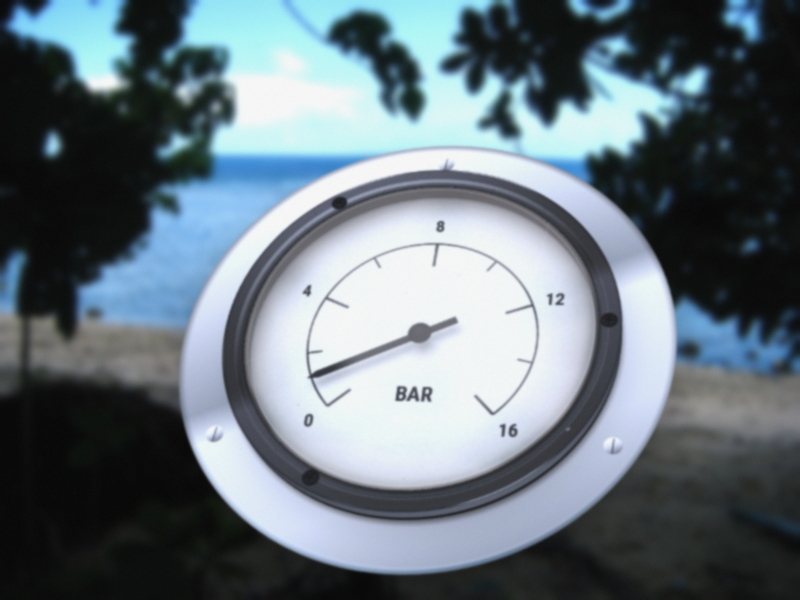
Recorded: 1 bar
